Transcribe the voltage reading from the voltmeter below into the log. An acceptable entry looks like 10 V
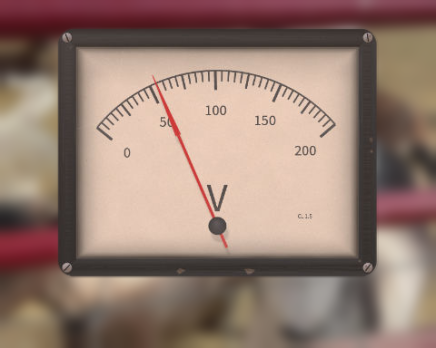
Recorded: 55 V
